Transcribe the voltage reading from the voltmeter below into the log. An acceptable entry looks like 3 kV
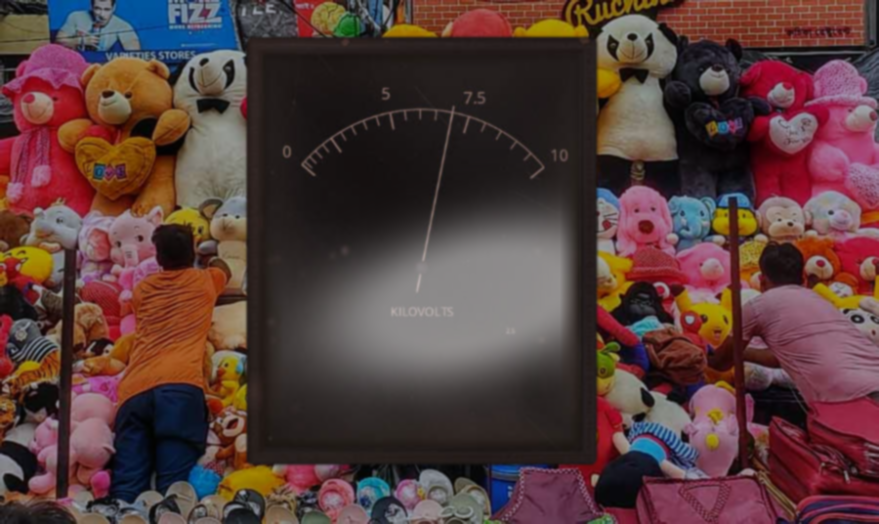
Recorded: 7 kV
